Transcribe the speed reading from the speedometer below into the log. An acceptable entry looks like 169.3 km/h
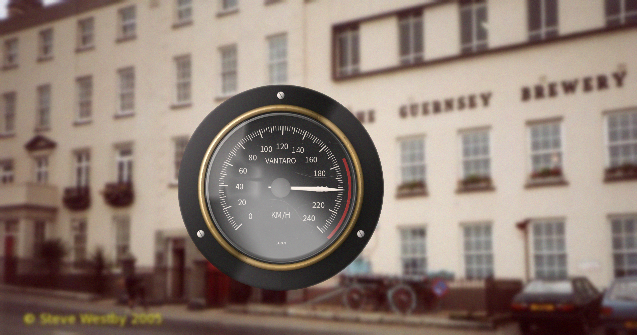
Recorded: 200 km/h
